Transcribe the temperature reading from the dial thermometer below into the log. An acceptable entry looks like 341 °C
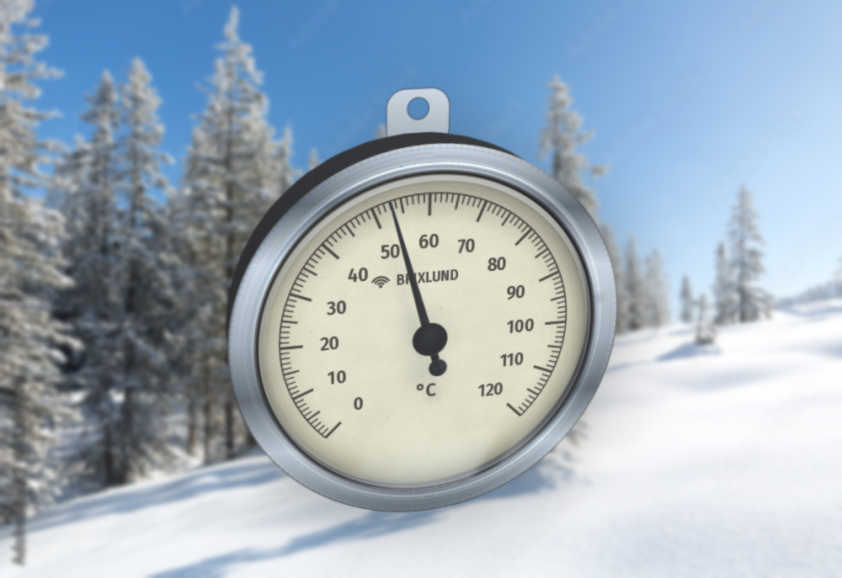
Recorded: 53 °C
